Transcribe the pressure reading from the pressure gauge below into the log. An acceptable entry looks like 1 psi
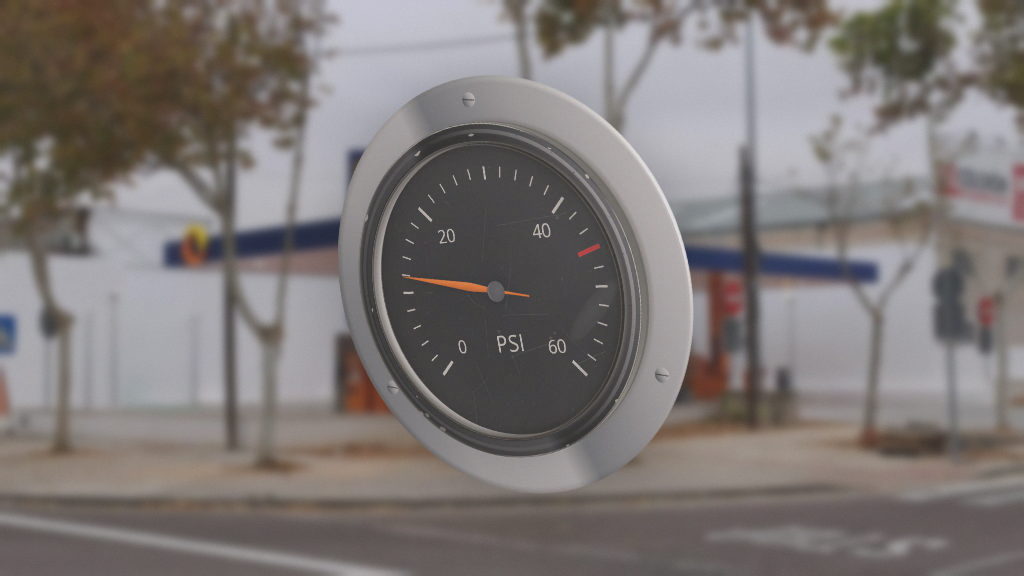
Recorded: 12 psi
